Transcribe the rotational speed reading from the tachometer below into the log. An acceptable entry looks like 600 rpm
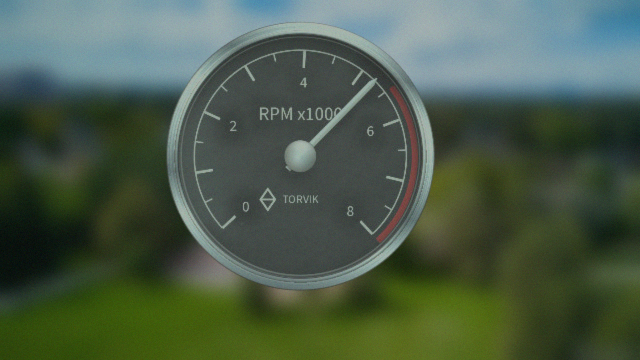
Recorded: 5250 rpm
